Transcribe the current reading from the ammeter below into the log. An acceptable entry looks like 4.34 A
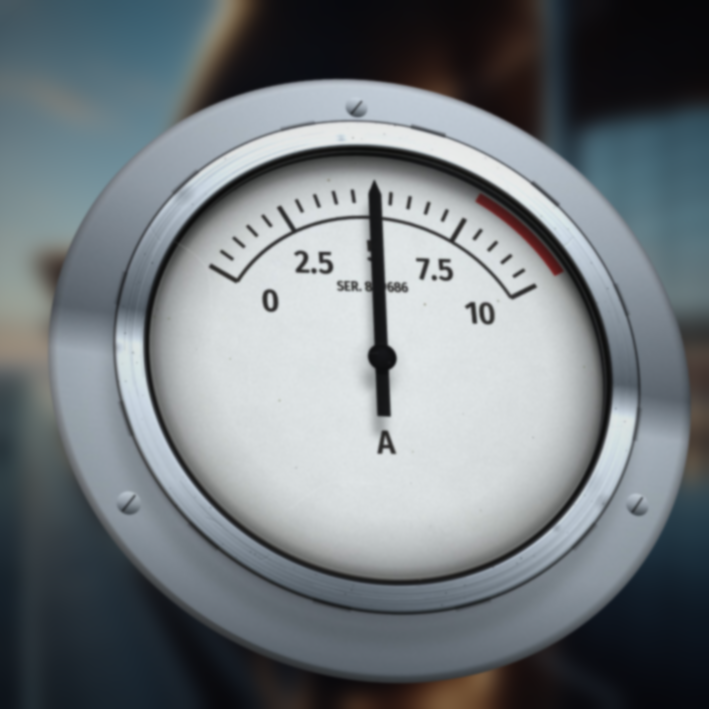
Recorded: 5 A
